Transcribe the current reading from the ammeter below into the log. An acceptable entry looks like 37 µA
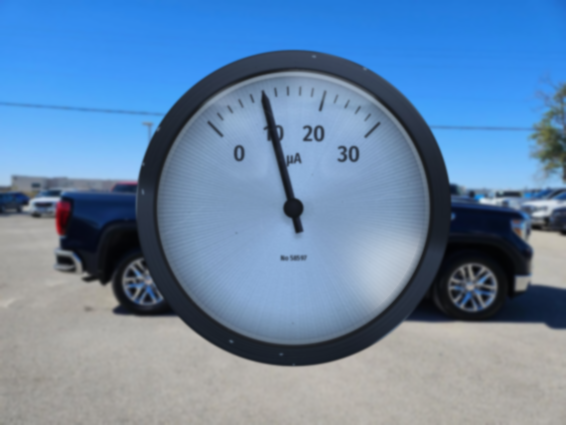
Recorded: 10 µA
